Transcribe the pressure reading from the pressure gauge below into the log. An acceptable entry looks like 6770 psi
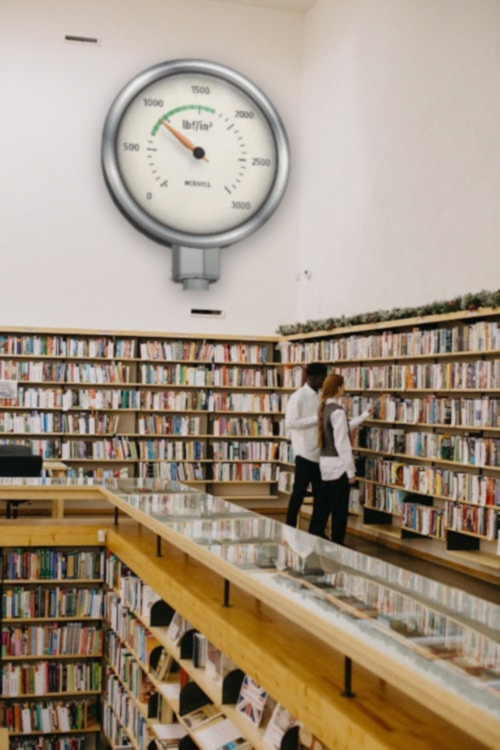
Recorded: 900 psi
